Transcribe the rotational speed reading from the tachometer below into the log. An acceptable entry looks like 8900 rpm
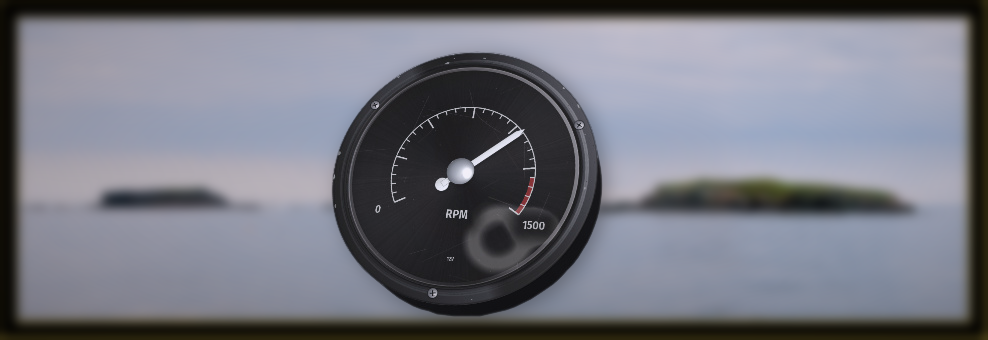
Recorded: 1050 rpm
